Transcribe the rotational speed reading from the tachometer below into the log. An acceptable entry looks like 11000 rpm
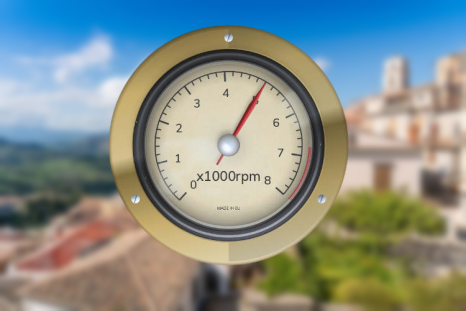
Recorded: 5000 rpm
